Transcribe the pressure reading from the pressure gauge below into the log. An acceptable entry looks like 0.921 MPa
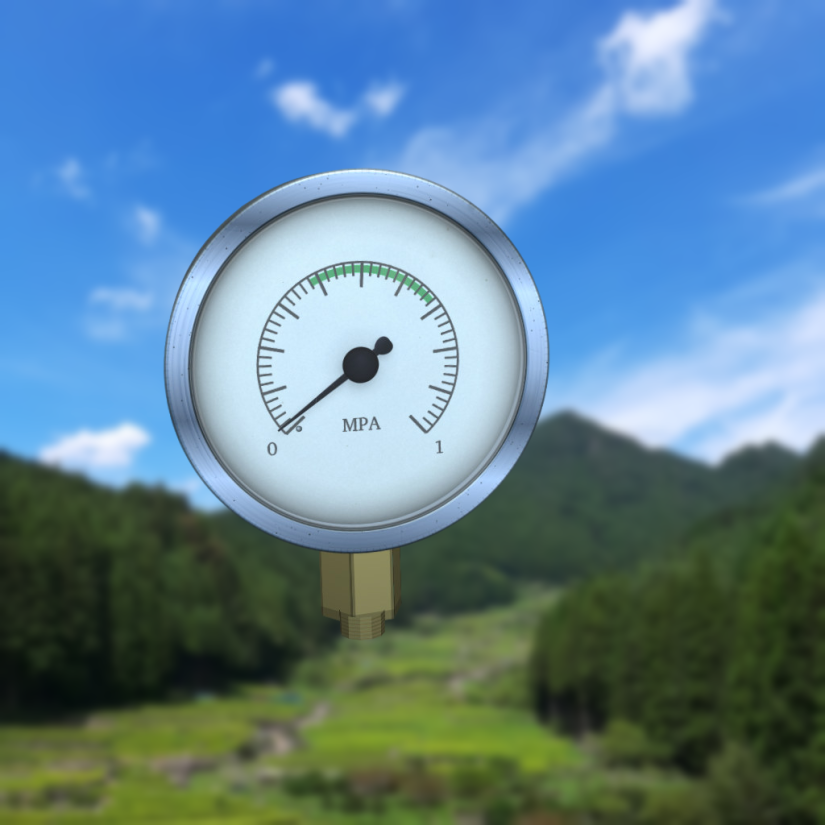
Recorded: 0.02 MPa
